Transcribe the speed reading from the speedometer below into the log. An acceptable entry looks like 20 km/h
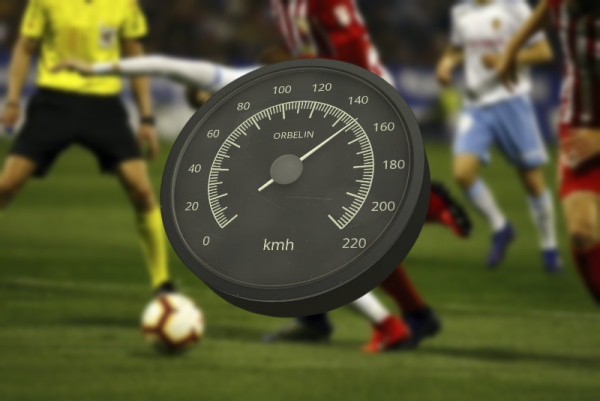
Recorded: 150 km/h
